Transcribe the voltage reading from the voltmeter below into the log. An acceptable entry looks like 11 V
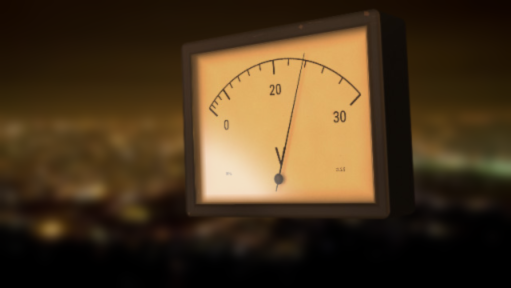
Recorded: 24 V
